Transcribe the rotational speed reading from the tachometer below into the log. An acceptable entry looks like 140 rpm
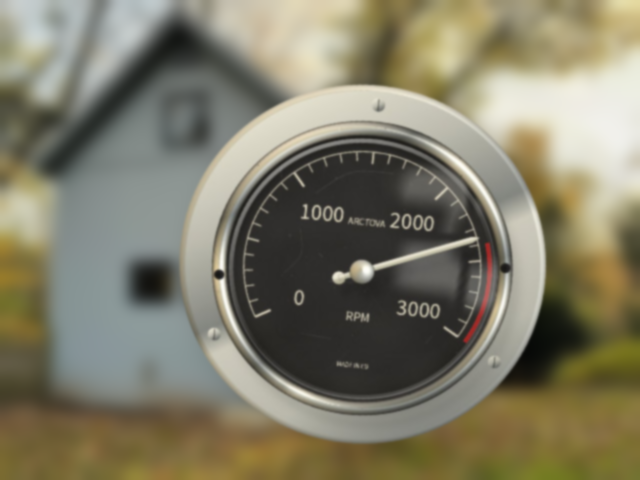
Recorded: 2350 rpm
